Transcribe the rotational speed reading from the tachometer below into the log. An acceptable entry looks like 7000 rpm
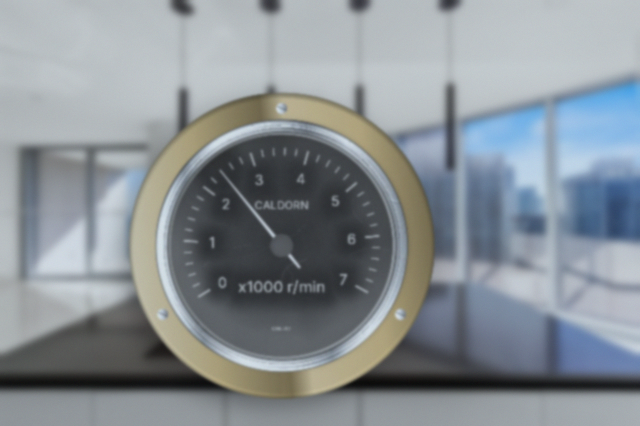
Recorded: 2400 rpm
